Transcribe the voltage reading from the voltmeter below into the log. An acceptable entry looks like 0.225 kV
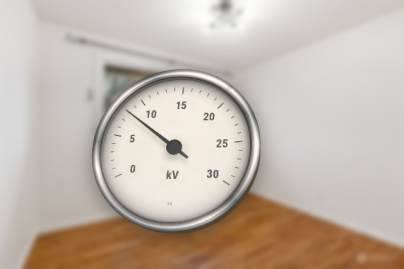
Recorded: 8 kV
